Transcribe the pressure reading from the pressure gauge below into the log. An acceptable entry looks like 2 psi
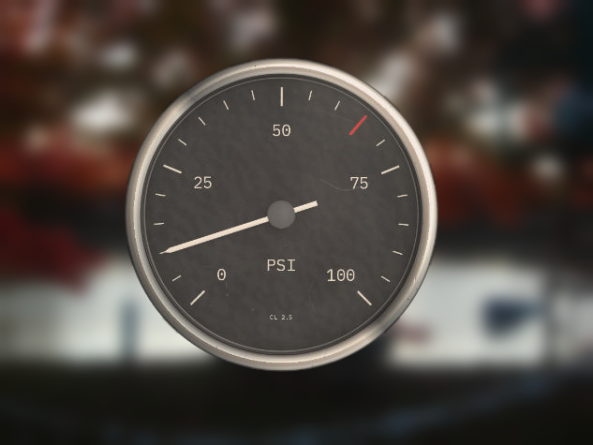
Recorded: 10 psi
